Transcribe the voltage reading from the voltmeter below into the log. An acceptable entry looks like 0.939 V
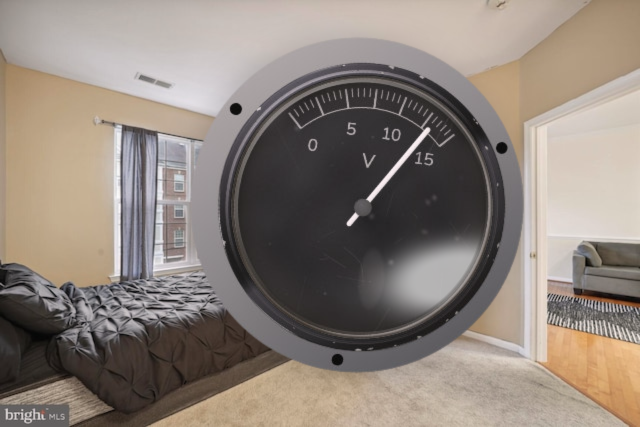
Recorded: 13 V
